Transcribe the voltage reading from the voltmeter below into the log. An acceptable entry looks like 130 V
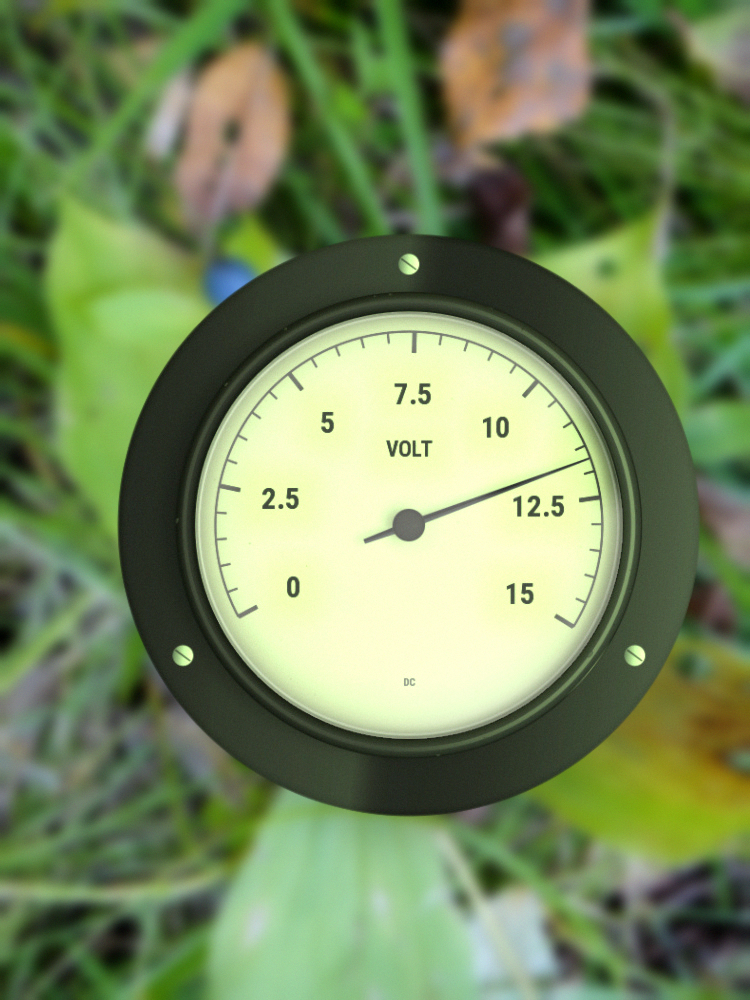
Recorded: 11.75 V
